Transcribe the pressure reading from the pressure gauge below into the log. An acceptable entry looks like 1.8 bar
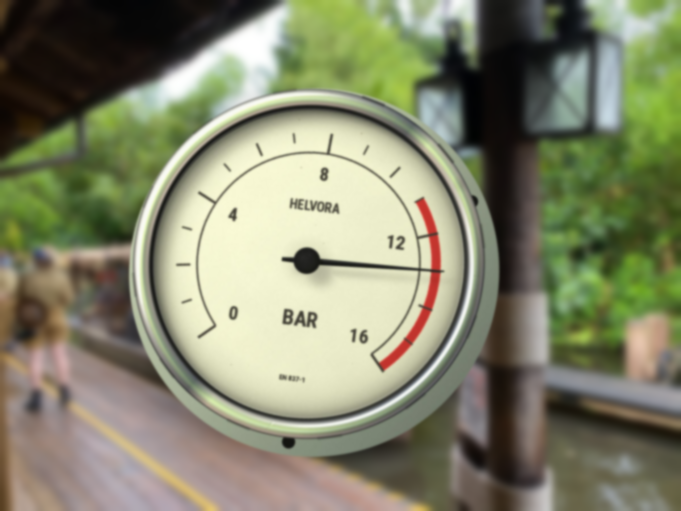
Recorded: 13 bar
